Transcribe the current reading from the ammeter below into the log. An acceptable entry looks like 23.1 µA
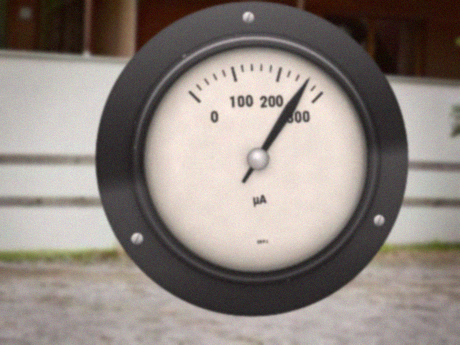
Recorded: 260 µA
